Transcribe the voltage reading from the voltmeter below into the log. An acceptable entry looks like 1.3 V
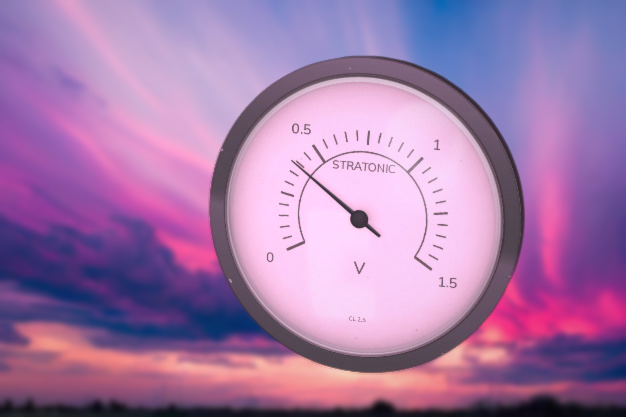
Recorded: 0.4 V
